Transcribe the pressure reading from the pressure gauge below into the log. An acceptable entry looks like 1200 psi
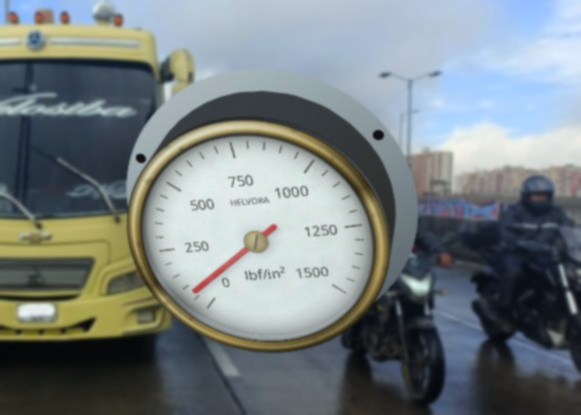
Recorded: 75 psi
